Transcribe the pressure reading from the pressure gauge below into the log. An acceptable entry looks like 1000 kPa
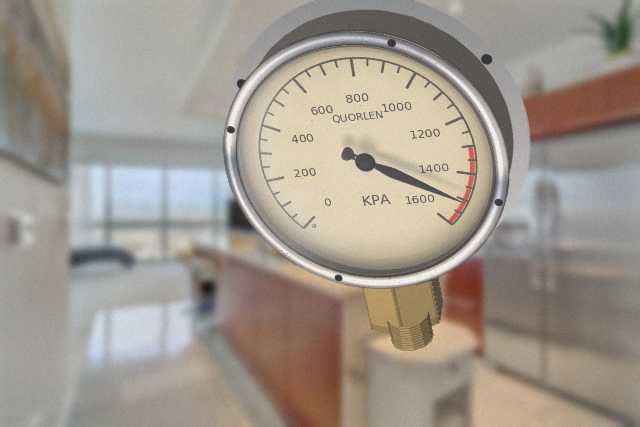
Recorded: 1500 kPa
